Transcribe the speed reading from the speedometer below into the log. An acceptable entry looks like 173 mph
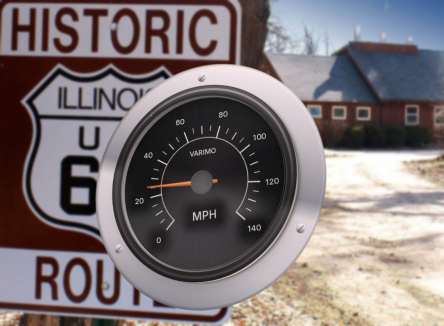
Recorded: 25 mph
